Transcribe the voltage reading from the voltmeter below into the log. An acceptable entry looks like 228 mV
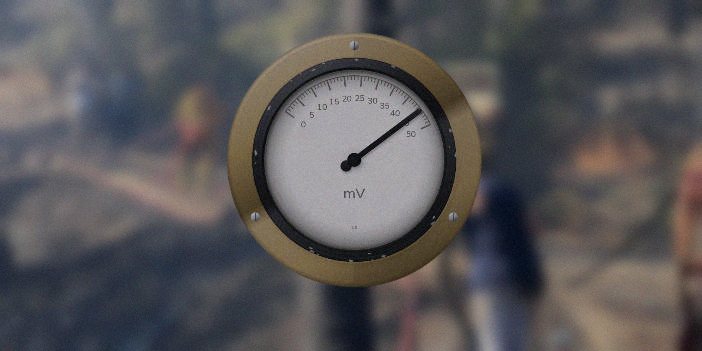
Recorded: 45 mV
